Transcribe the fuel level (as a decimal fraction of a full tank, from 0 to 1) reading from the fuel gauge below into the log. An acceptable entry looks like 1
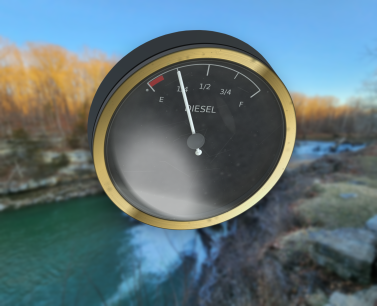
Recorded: 0.25
